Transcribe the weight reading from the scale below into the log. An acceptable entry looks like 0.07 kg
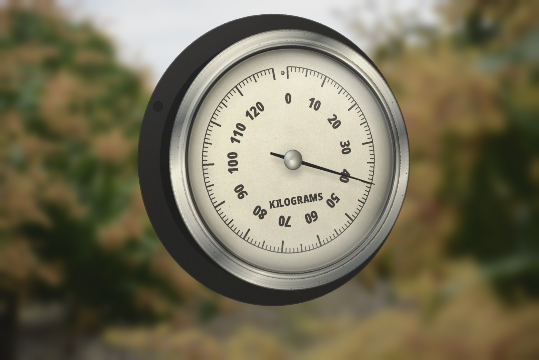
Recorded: 40 kg
